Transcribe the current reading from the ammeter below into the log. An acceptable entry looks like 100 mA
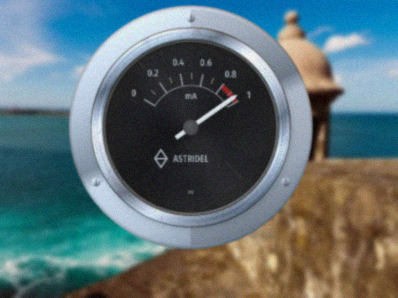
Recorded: 0.95 mA
